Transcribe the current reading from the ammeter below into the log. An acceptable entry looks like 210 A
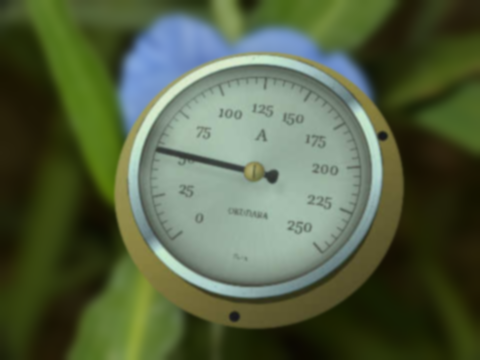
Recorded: 50 A
